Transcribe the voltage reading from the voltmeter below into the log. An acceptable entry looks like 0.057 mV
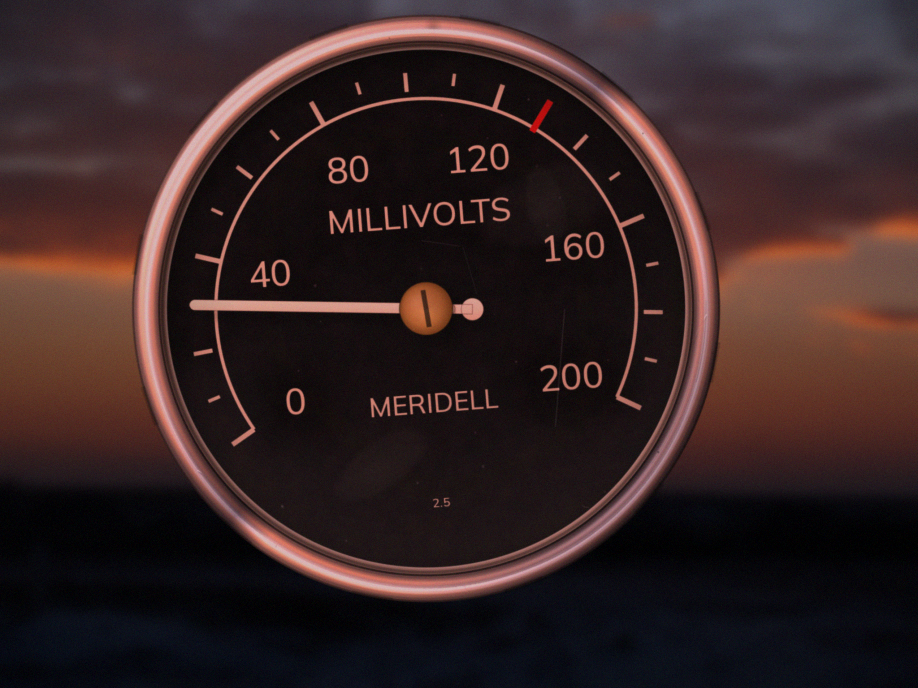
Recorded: 30 mV
